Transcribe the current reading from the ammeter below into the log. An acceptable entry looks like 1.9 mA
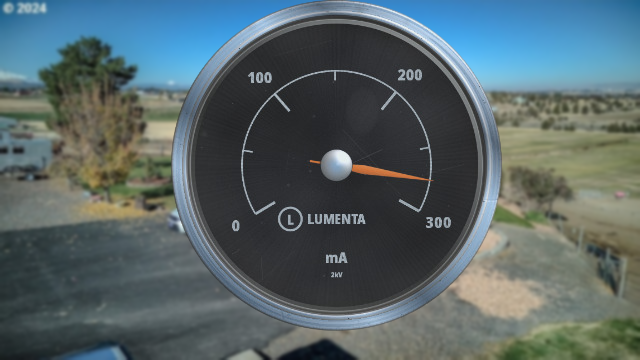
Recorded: 275 mA
